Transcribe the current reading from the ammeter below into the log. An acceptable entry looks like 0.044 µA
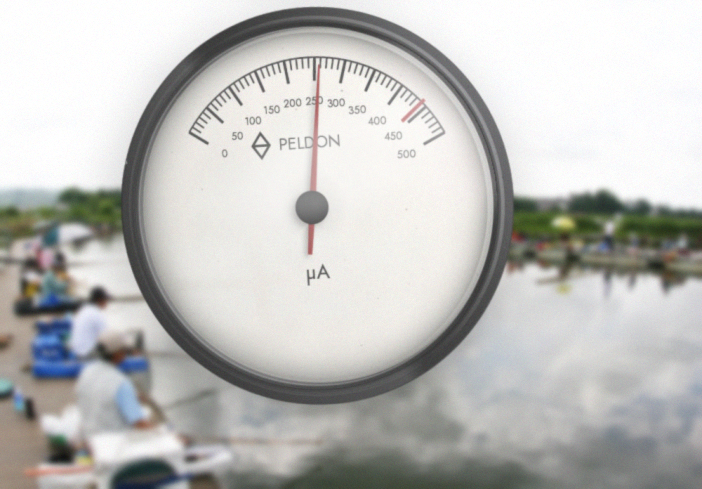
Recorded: 260 µA
